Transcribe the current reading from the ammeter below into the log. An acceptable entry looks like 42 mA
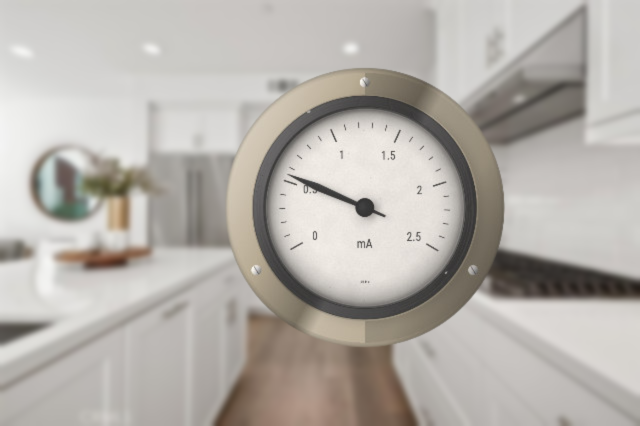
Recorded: 0.55 mA
